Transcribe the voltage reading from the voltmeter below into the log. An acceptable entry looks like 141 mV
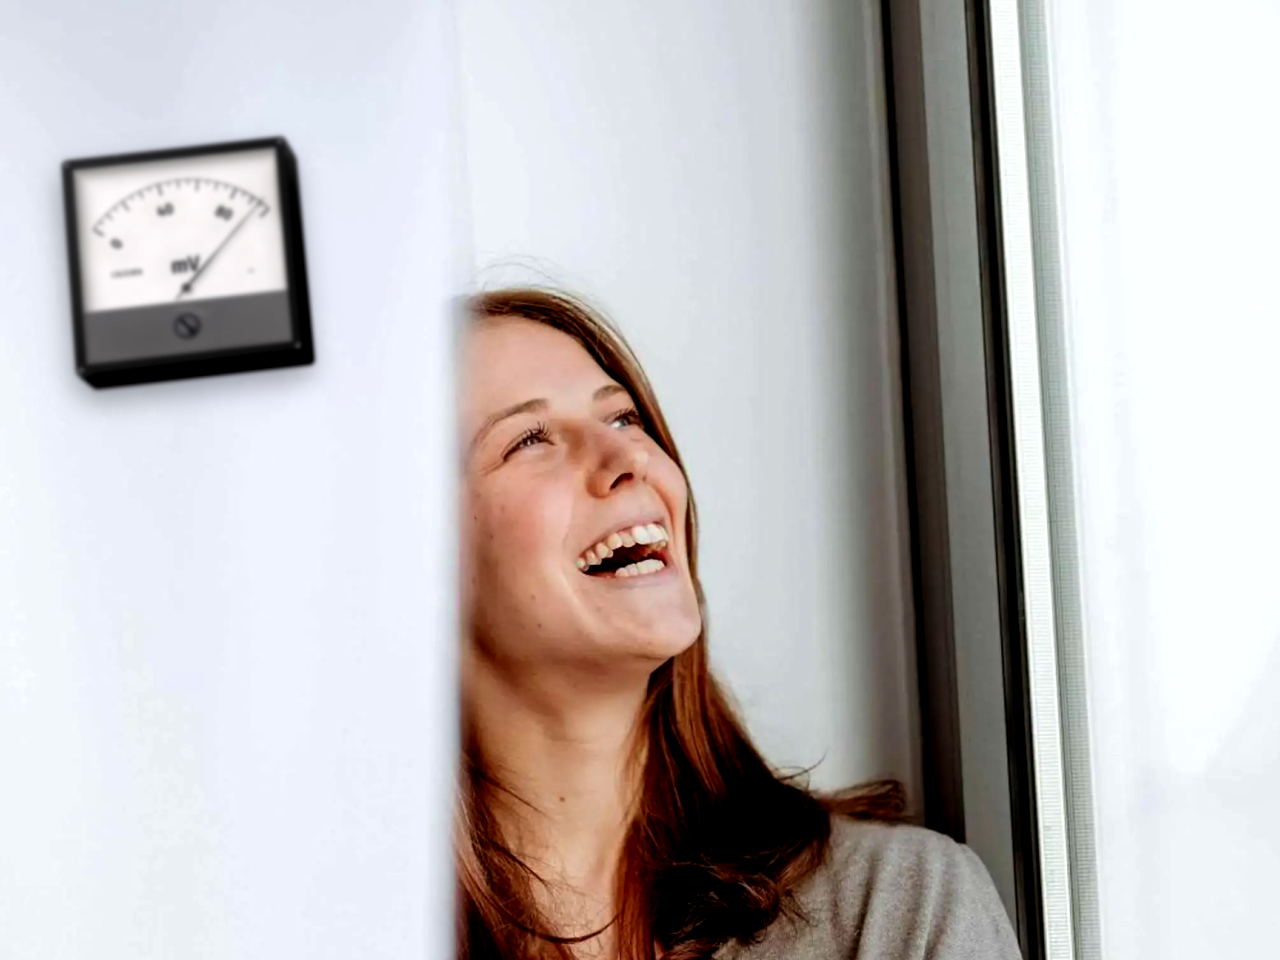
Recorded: 95 mV
